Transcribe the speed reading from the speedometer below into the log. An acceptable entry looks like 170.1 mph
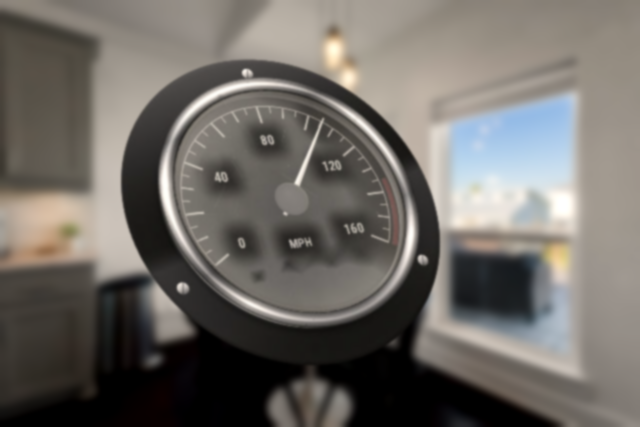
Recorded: 105 mph
